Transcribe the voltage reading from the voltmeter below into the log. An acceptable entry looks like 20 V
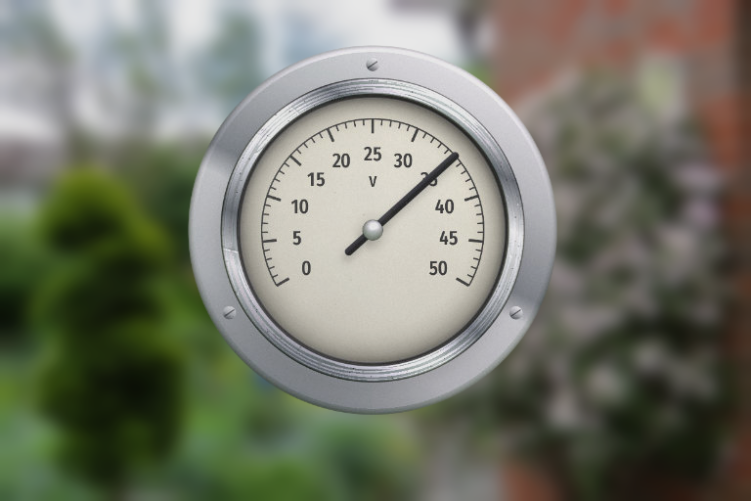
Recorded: 35 V
